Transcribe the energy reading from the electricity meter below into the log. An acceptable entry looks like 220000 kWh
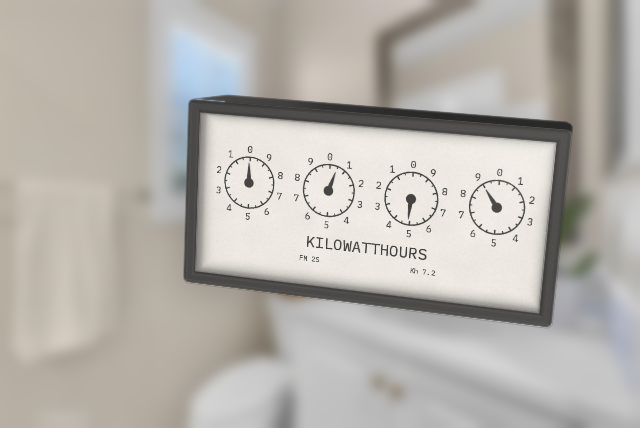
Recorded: 49 kWh
